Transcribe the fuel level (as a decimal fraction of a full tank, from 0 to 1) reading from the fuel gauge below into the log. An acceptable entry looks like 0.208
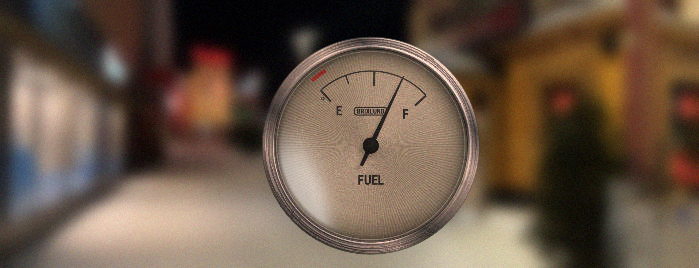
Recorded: 0.75
